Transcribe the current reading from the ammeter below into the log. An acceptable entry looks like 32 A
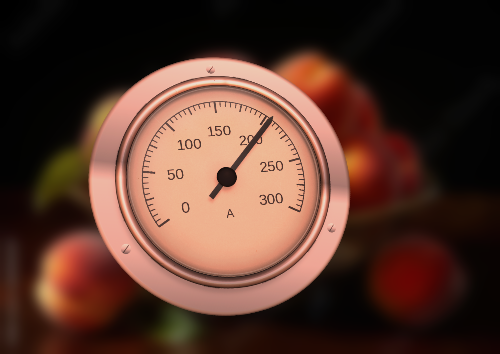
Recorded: 205 A
